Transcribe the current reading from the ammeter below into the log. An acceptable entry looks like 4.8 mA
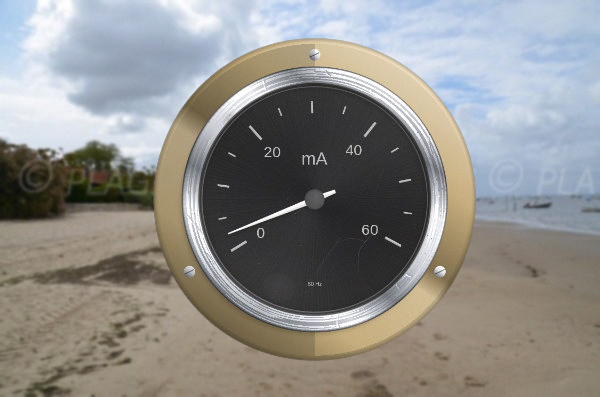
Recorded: 2.5 mA
